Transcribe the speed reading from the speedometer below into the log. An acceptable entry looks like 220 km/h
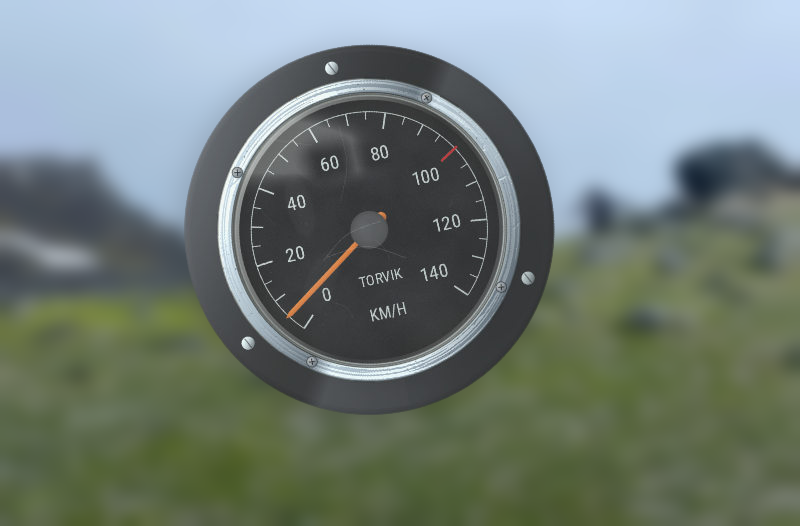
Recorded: 5 km/h
